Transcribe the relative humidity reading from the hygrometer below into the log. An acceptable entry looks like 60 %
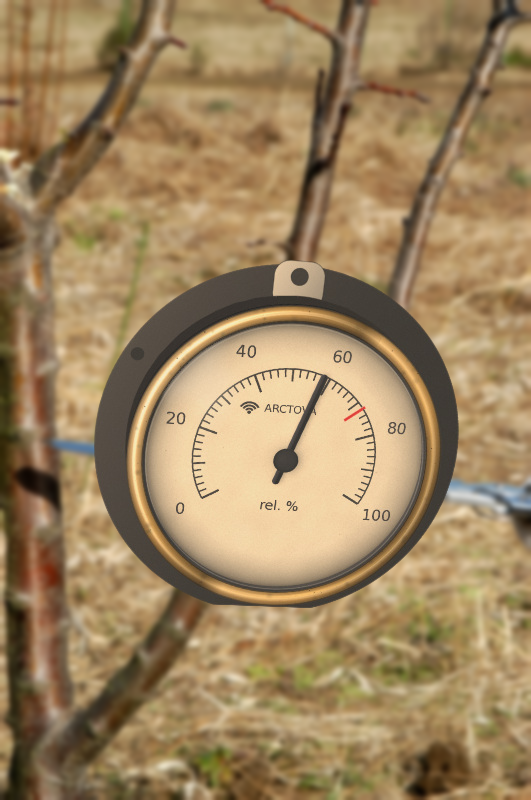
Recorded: 58 %
